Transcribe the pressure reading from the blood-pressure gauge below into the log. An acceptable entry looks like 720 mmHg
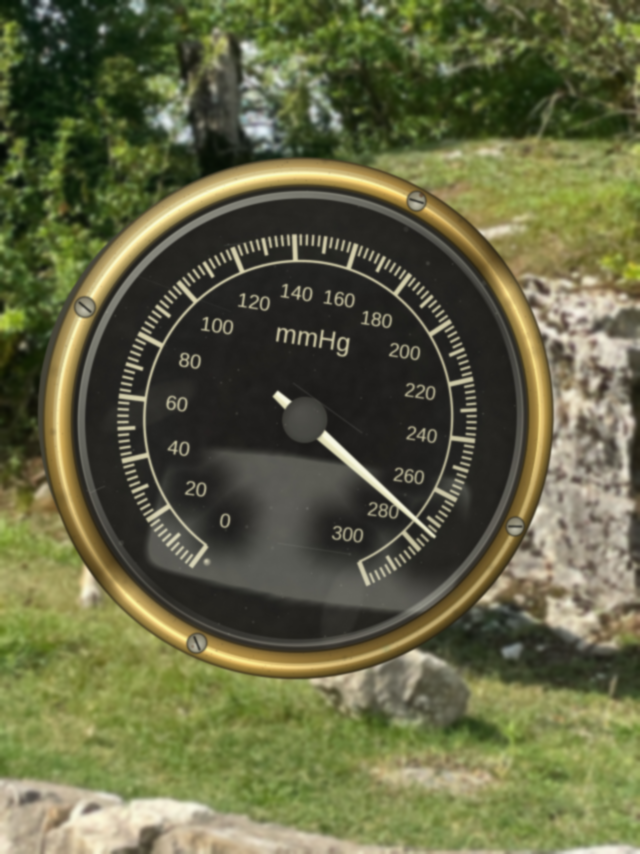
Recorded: 274 mmHg
